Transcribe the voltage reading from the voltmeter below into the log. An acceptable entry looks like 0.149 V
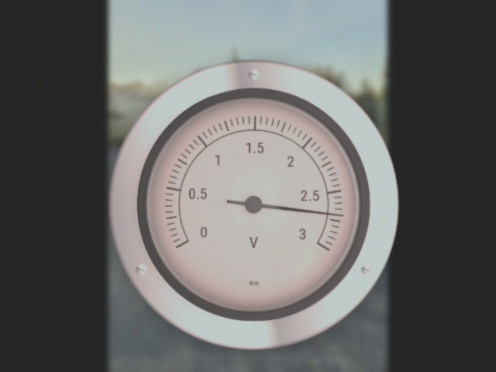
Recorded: 2.7 V
